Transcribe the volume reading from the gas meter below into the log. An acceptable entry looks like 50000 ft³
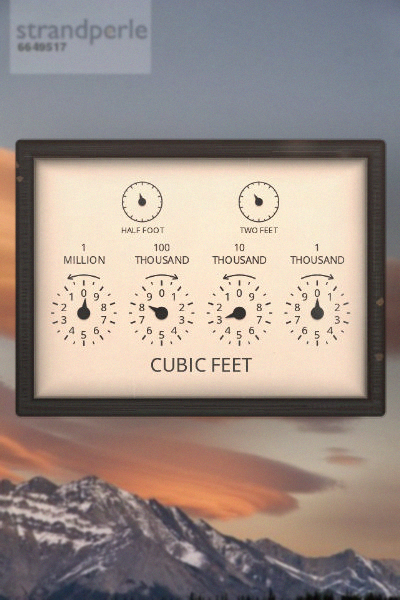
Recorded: 983000 ft³
